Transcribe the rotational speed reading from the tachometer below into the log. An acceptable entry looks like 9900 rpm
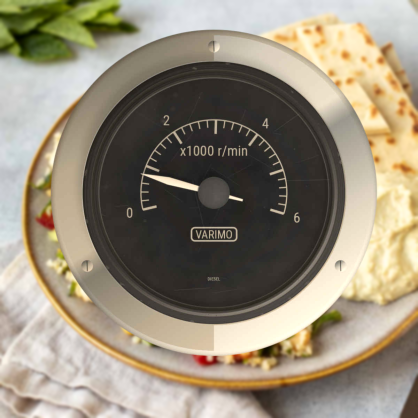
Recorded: 800 rpm
